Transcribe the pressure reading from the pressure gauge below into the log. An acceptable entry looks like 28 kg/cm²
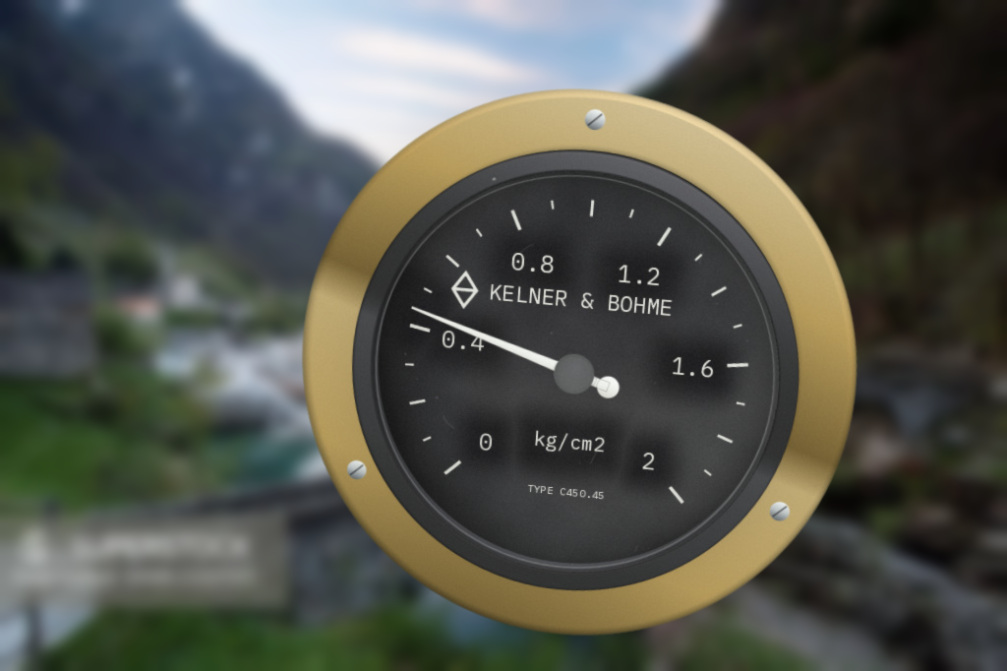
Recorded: 0.45 kg/cm²
